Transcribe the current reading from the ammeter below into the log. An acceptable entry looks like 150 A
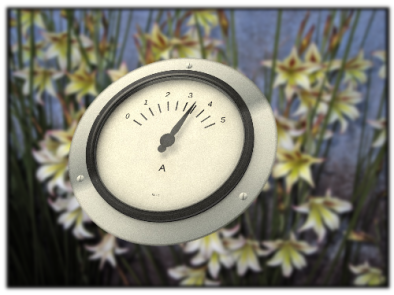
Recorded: 3.5 A
